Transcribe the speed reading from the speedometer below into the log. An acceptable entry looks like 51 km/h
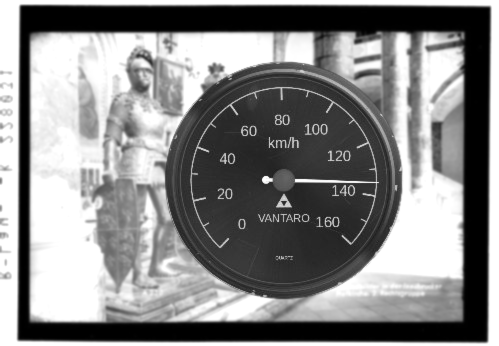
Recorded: 135 km/h
